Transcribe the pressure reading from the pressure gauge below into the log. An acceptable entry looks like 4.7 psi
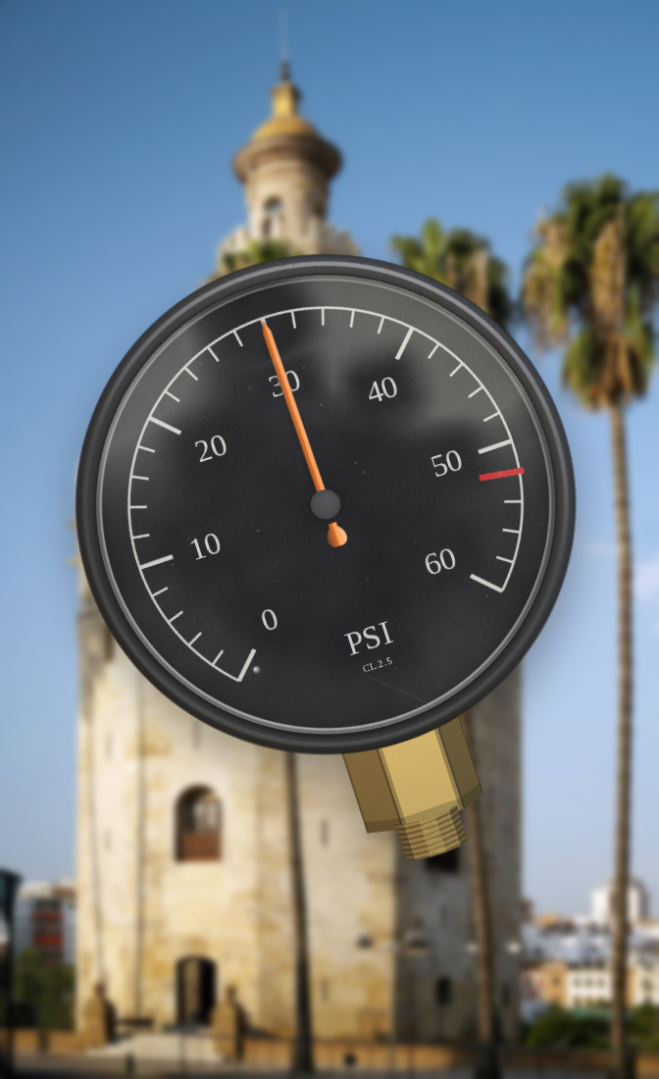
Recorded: 30 psi
